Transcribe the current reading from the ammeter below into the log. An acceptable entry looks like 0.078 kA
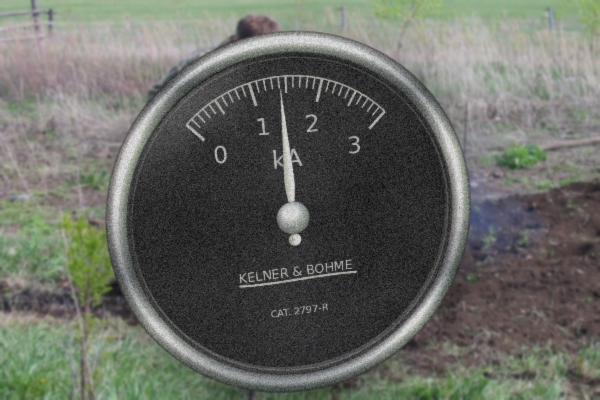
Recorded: 1.4 kA
